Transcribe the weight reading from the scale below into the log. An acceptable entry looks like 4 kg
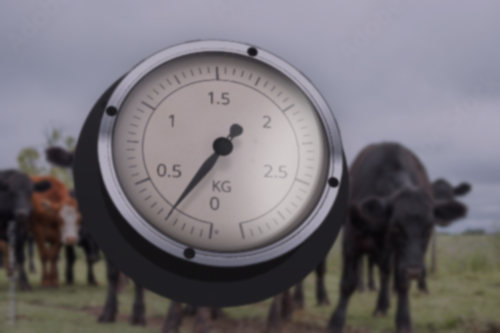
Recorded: 0.25 kg
